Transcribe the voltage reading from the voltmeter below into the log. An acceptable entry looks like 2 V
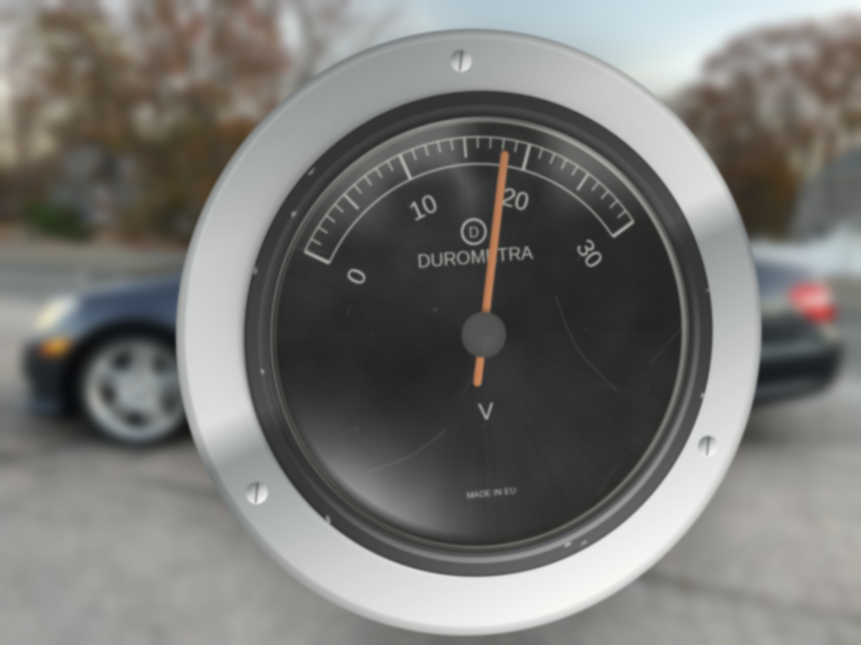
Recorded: 18 V
